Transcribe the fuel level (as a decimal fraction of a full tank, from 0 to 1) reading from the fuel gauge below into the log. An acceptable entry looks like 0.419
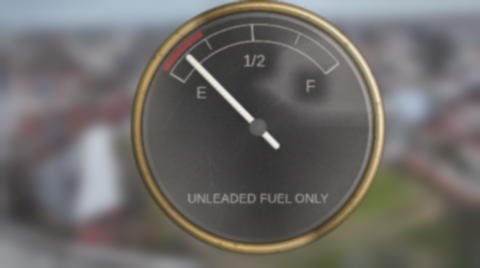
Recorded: 0.125
